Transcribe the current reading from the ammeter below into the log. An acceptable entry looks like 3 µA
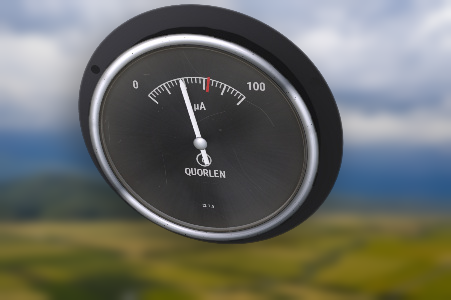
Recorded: 40 µA
